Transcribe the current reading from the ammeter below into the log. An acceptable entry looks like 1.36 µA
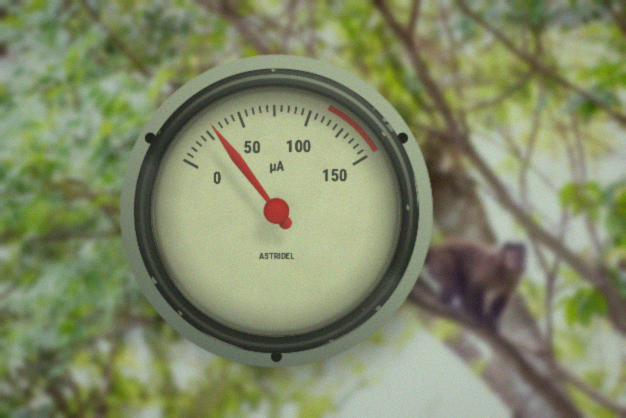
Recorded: 30 µA
